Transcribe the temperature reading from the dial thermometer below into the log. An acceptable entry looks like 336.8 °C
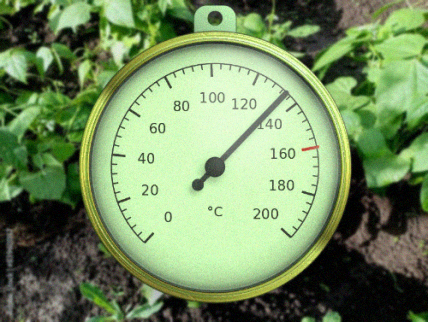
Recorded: 134 °C
